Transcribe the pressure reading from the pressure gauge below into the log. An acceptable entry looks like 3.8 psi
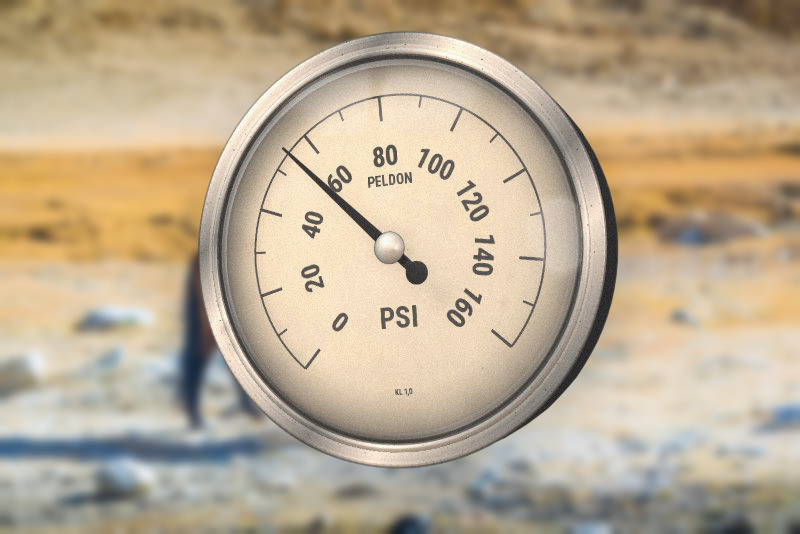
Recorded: 55 psi
